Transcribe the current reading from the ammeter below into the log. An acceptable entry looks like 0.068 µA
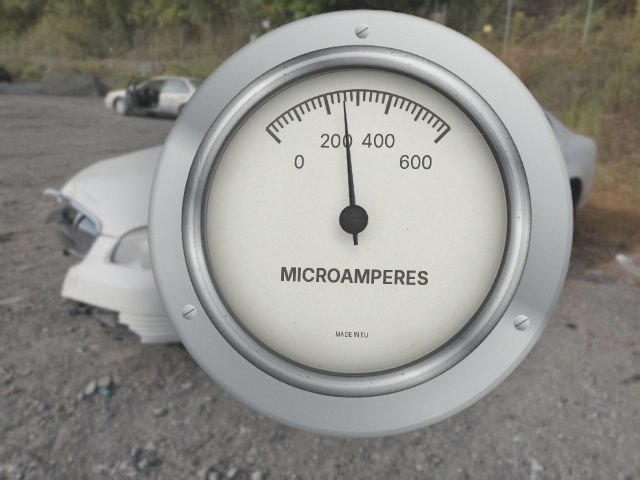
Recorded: 260 µA
